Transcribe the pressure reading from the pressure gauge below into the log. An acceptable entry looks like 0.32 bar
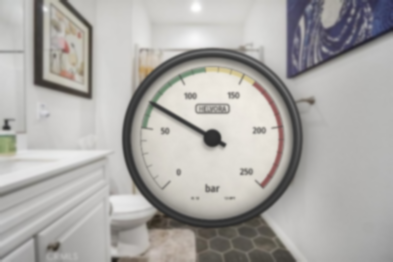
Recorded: 70 bar
